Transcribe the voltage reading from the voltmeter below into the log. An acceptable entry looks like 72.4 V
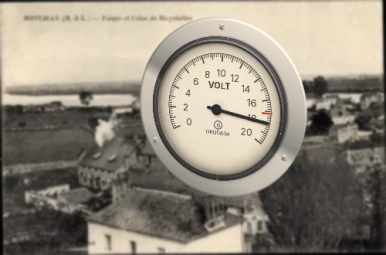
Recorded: 18 V
